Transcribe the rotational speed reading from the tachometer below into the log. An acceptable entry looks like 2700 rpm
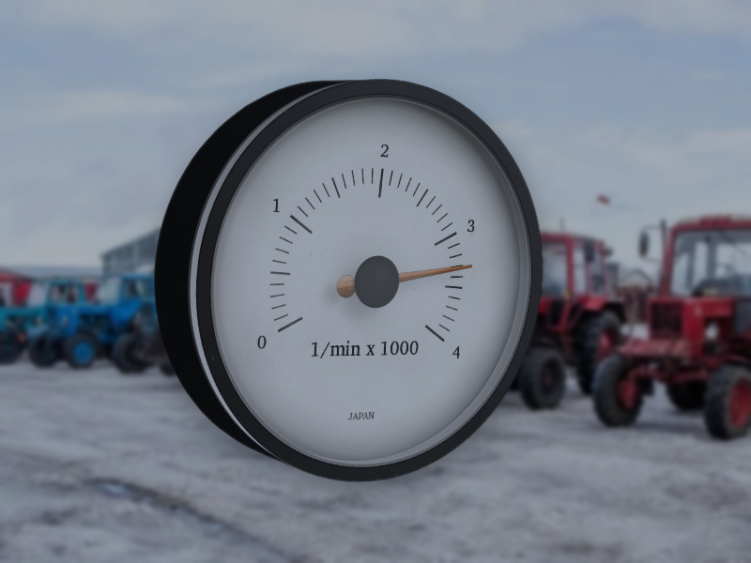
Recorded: 3300 rpm
